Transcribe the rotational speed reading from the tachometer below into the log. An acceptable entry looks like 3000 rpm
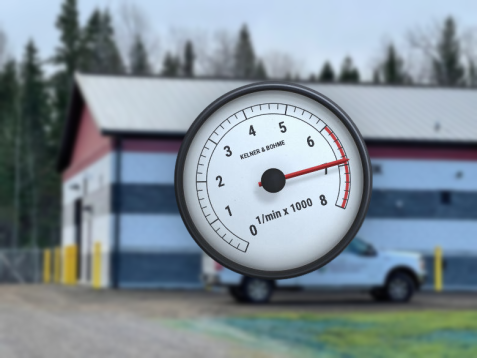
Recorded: 6900 rpm
